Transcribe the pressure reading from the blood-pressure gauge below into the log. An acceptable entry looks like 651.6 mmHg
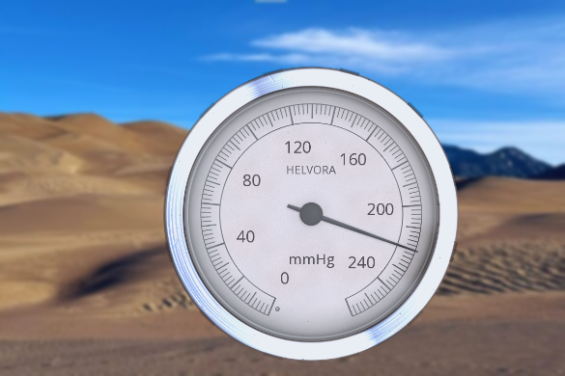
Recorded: 220 mmHg
